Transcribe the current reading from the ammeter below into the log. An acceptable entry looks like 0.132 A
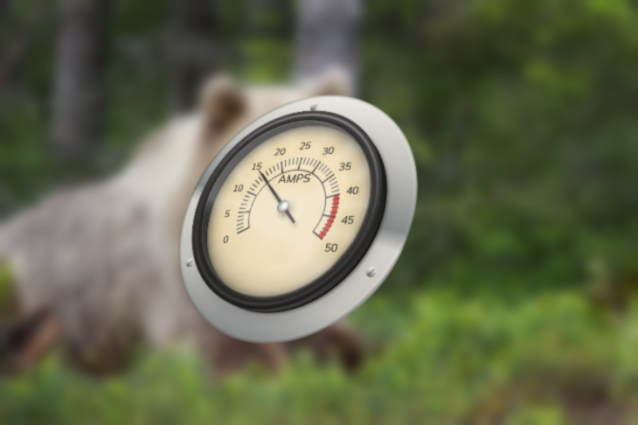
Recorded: 15 A
